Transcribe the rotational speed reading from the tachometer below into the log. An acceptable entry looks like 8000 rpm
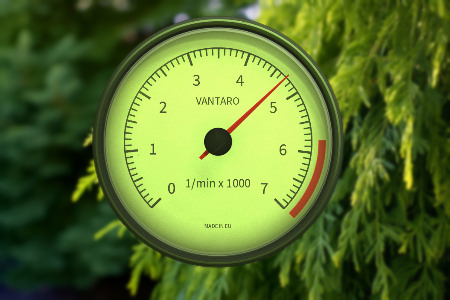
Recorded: 4700 rpm
